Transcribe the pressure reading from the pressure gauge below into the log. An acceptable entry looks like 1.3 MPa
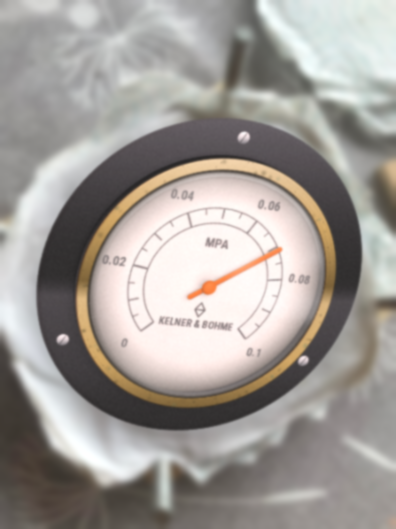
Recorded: 0.07 MPa
